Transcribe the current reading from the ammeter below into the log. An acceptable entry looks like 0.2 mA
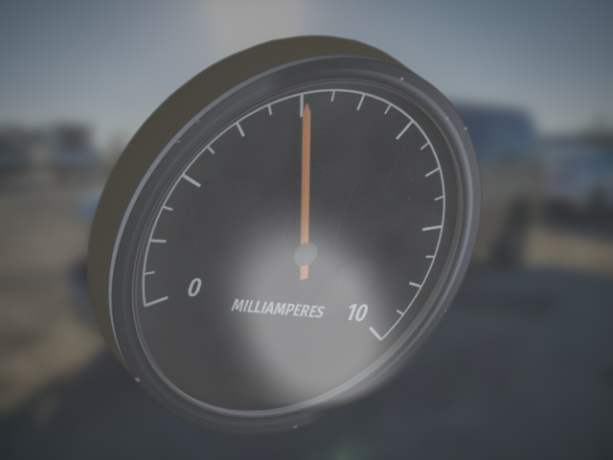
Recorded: 4 mA
